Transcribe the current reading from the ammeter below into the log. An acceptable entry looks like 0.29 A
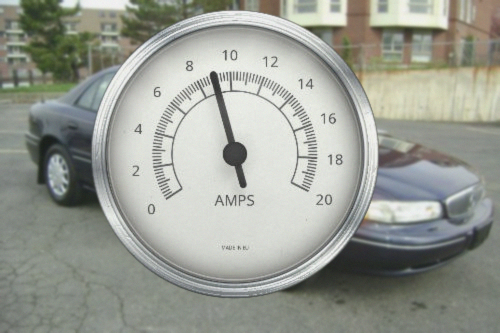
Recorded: 9 A
